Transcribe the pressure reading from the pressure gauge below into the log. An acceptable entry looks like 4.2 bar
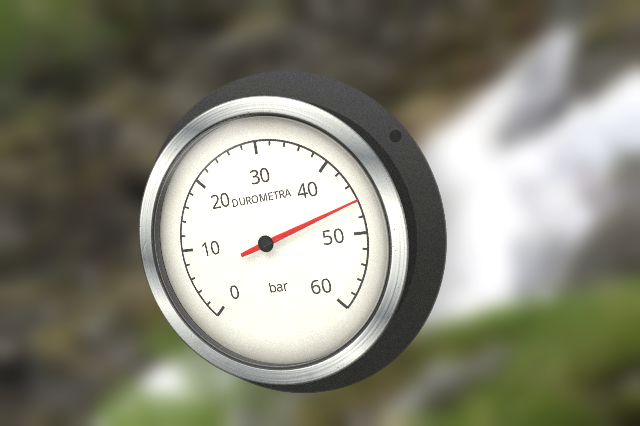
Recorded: 46 bar
